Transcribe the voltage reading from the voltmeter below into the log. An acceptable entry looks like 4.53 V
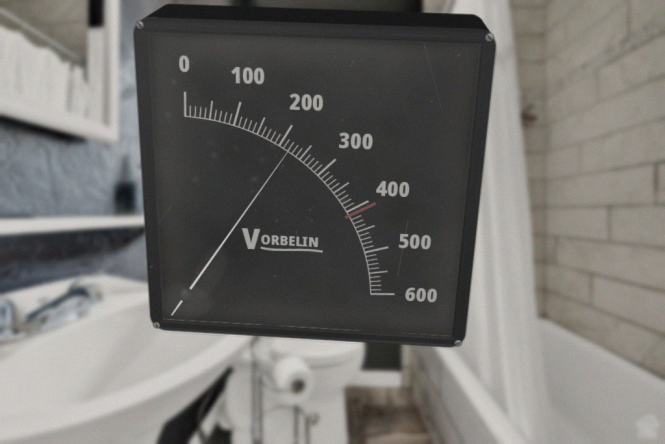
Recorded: 220 V
